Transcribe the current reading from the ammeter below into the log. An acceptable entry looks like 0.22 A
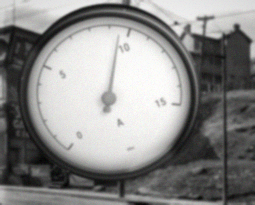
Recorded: 9.5 A
